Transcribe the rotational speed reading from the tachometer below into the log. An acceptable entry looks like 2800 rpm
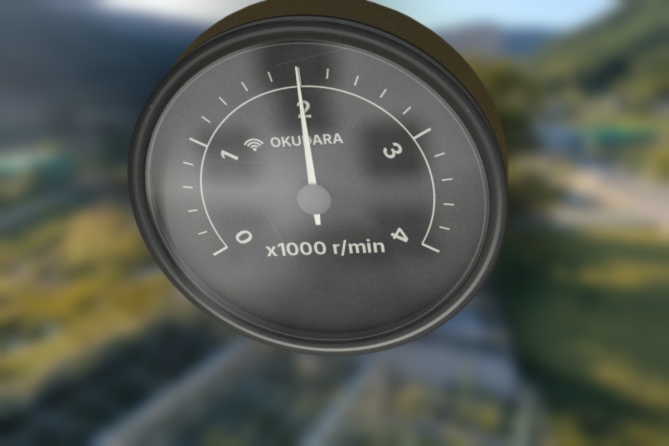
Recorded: 2000 rpm
